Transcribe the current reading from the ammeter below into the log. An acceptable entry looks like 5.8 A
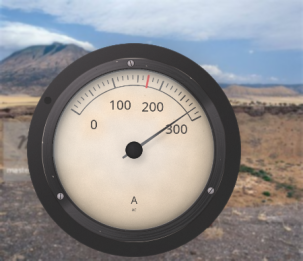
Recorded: 280 A
